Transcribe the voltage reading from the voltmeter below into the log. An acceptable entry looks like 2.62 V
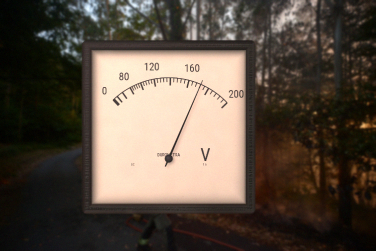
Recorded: 172 V
